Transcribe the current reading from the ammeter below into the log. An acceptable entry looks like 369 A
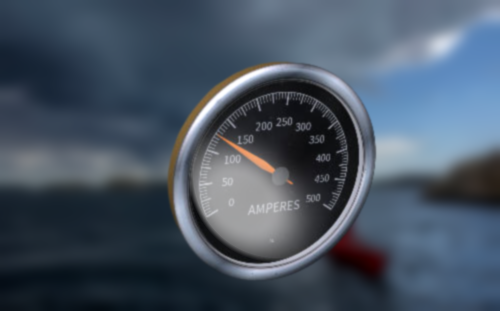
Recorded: 125 A
